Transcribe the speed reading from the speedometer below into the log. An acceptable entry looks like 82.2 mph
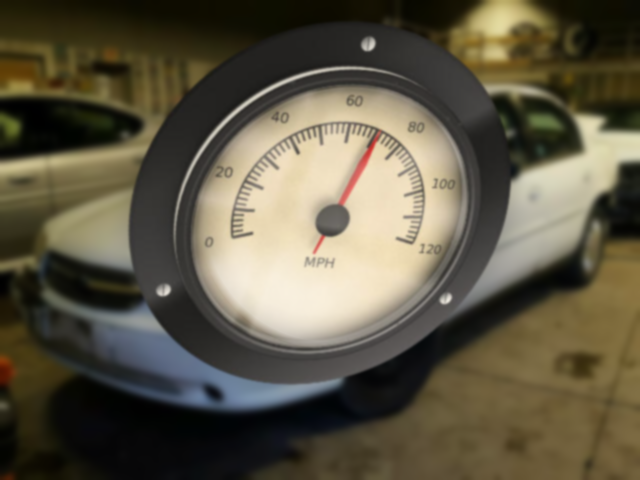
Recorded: 70 mph
